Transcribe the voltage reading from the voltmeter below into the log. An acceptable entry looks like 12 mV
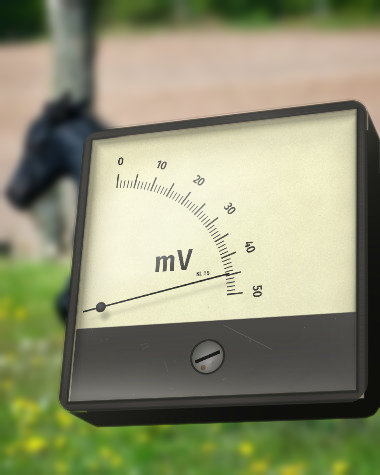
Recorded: 45 mV
